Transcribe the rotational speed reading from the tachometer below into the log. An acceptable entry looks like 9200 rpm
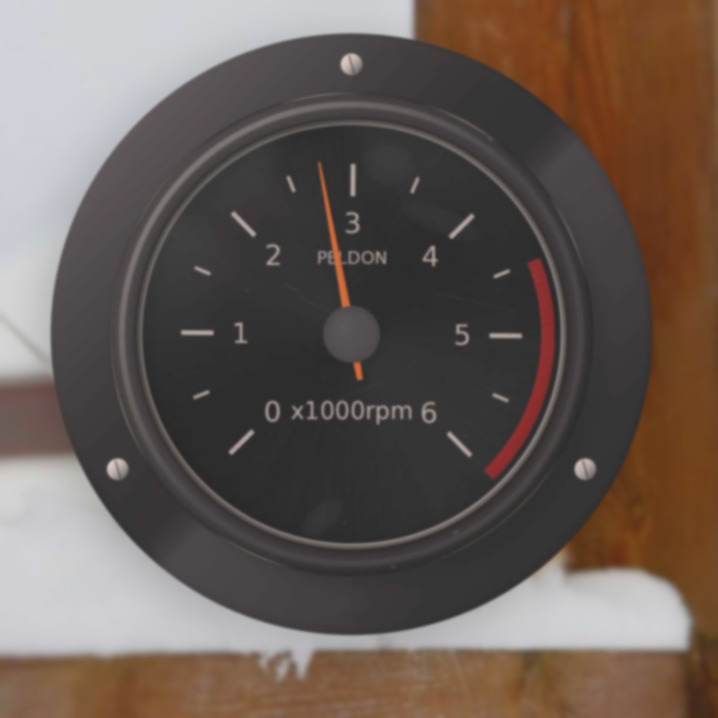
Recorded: 2750 rpm
